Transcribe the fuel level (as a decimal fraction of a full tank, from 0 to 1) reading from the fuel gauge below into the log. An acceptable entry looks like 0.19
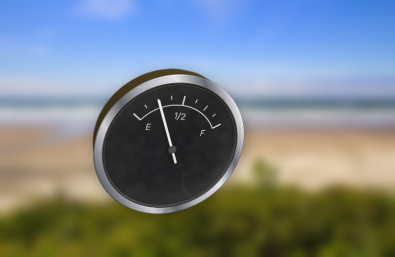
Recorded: 0.25
